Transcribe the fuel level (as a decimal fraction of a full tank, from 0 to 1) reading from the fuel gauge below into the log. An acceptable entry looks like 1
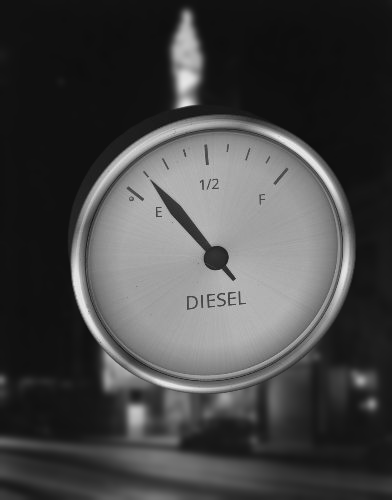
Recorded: 0.125
